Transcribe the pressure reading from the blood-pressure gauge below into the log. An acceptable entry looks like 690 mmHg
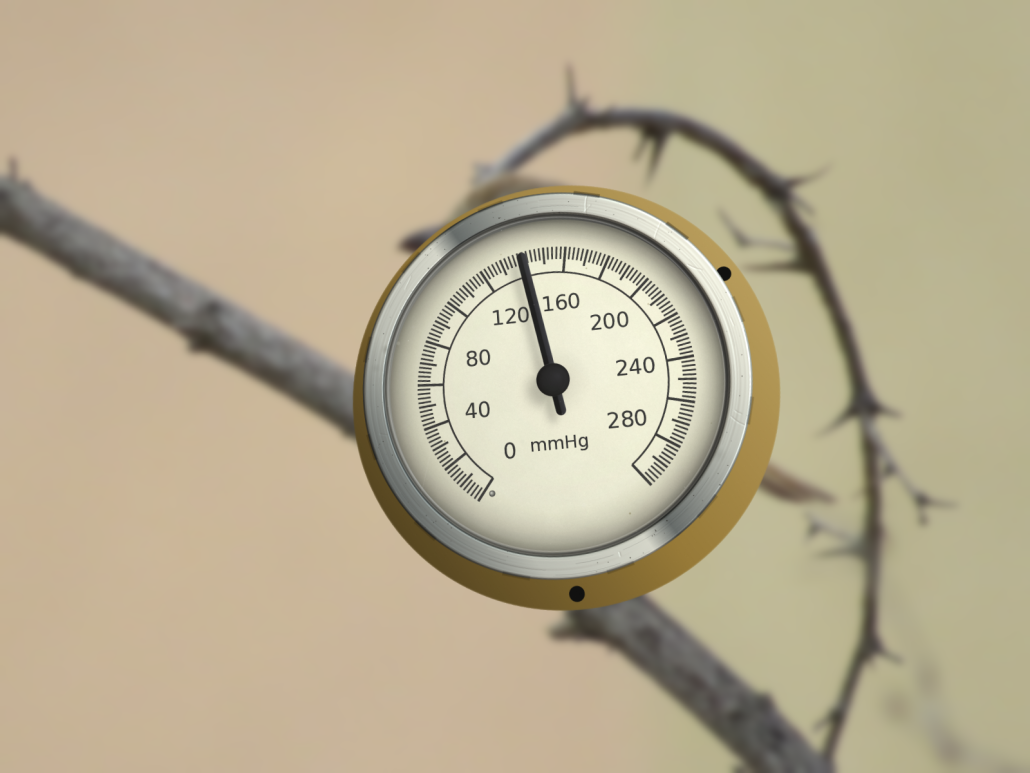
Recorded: 140 mmHg
